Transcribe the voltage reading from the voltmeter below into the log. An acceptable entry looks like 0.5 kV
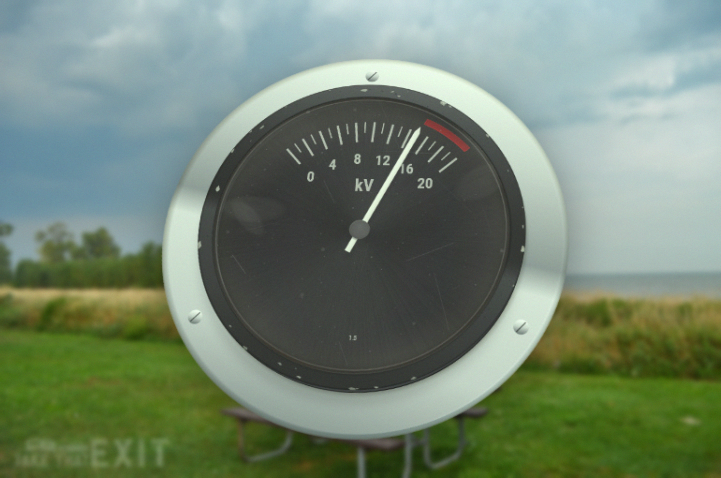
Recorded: 15 kV
